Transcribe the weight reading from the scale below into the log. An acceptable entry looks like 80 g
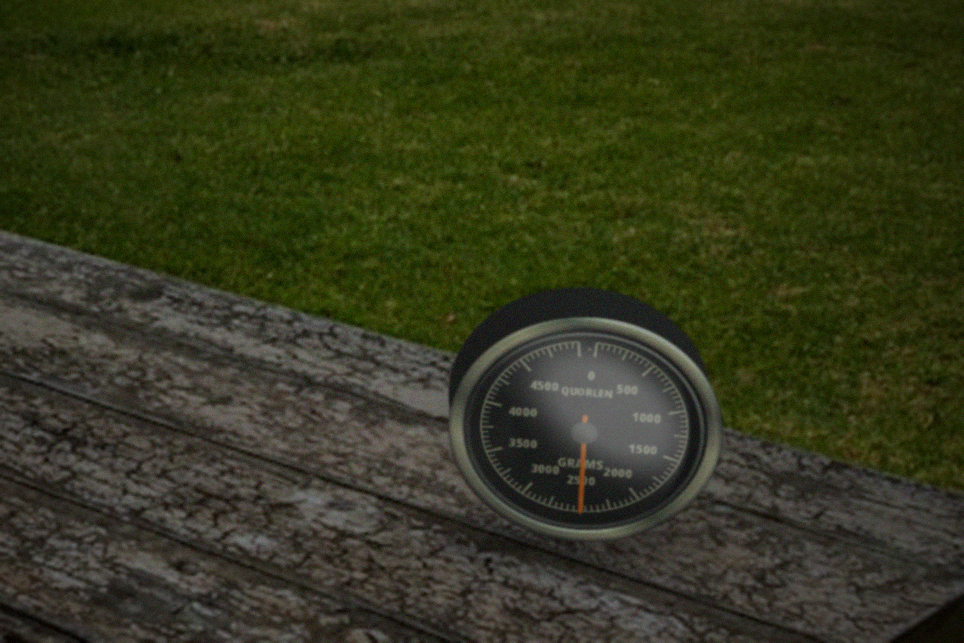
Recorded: 2500 g
